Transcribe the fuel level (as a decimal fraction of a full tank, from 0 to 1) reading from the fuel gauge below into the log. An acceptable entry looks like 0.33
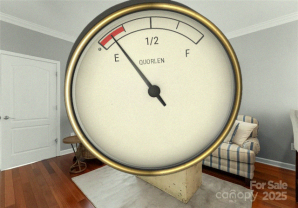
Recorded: 0.125
